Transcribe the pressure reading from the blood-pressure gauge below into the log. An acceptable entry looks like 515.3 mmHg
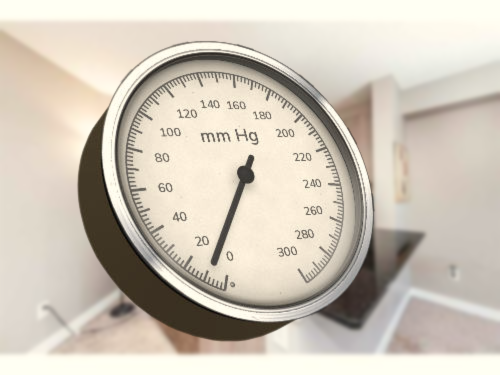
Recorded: 10 mmHg
